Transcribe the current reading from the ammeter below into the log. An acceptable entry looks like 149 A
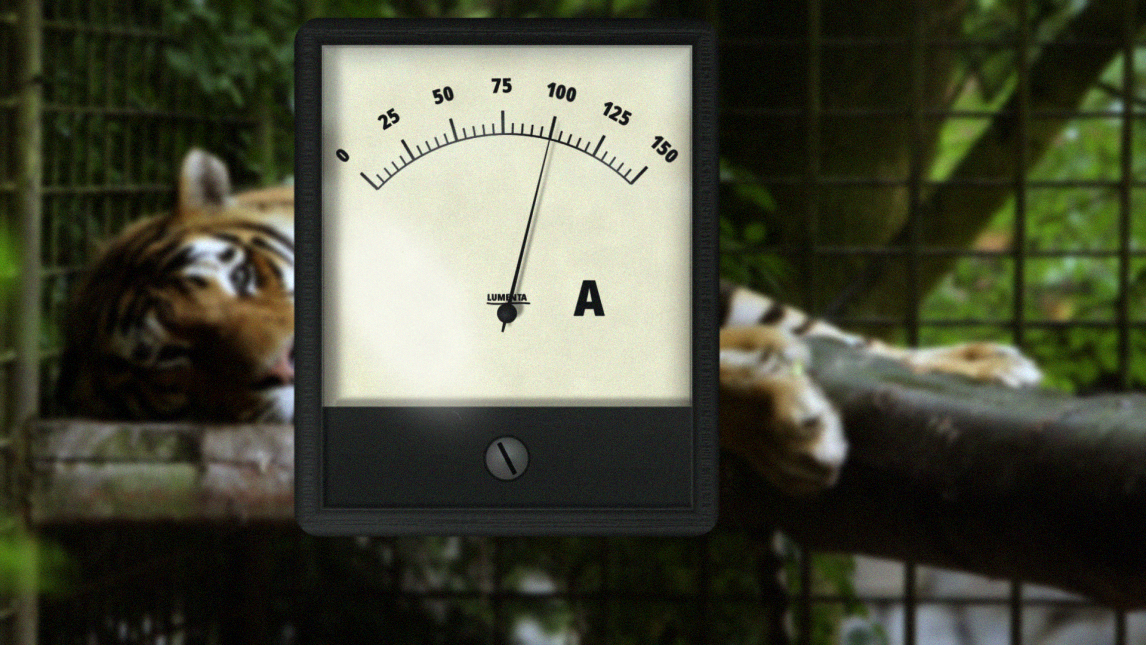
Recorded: 100 A
